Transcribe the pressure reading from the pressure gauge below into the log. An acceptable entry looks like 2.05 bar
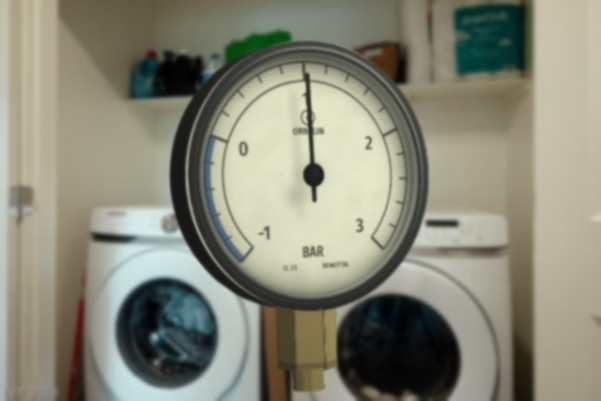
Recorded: 1 bar
